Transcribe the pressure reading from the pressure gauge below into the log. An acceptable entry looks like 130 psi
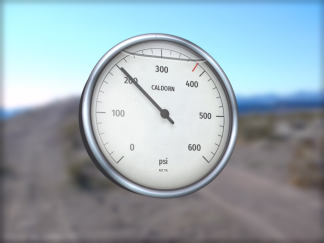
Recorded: 200 psi
